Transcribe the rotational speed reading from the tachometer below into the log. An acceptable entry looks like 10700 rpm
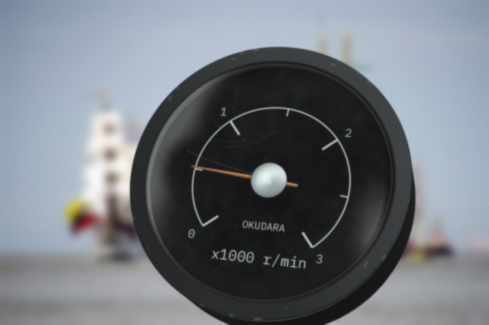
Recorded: 500 rpm
